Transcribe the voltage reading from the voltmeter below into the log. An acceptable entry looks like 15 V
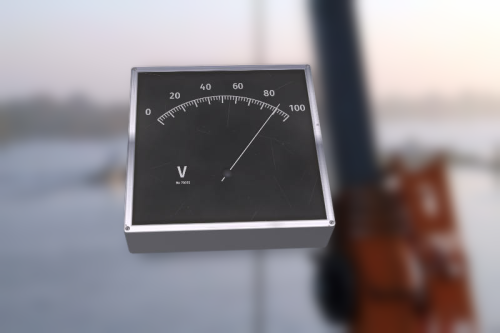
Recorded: 90 V
